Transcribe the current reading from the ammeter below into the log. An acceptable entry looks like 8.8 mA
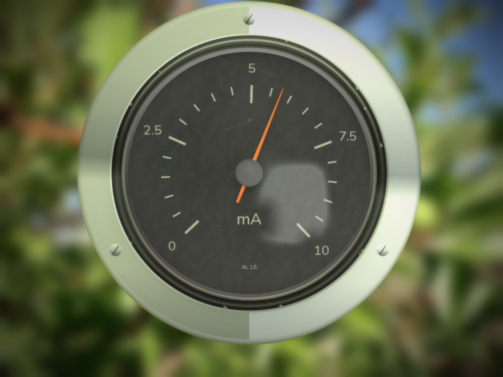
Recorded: 5.75 mA
